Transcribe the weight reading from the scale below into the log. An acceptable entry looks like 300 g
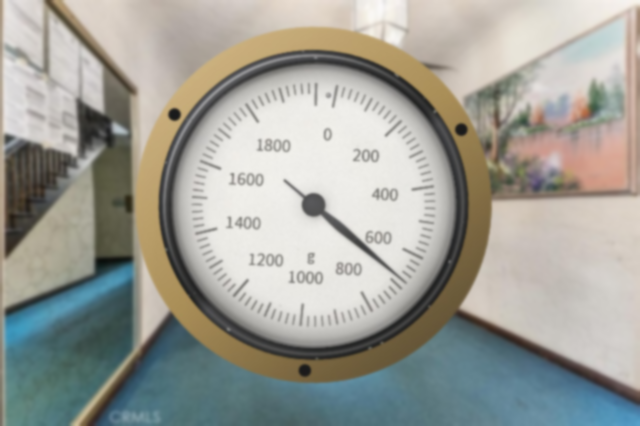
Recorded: 680 g
